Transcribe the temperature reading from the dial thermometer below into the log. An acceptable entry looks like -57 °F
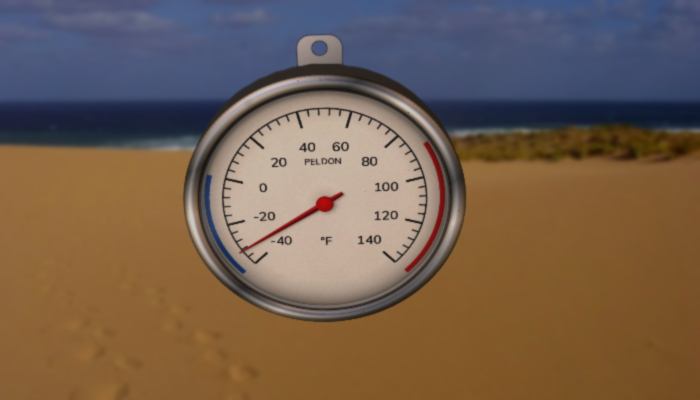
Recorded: -32 °F
